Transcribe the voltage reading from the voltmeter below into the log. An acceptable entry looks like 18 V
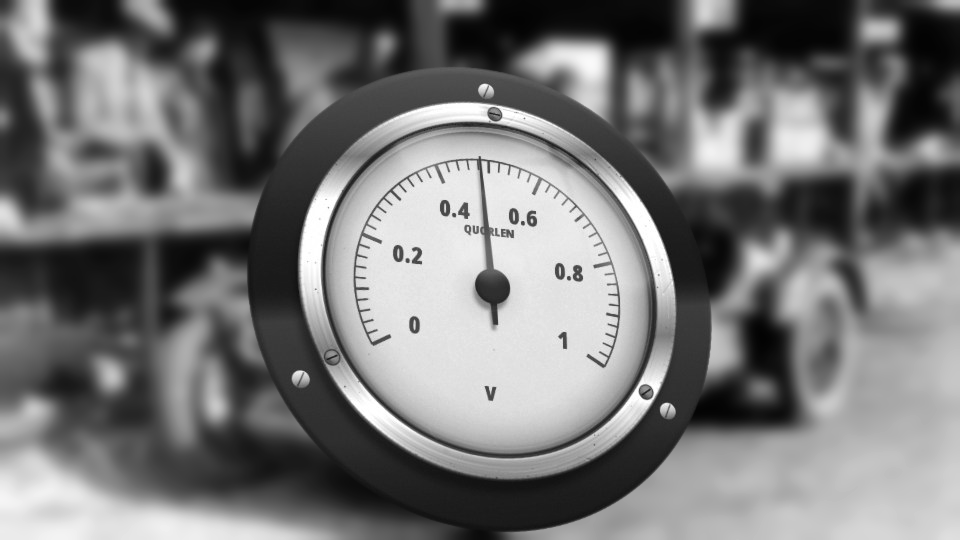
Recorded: 0.48 V
